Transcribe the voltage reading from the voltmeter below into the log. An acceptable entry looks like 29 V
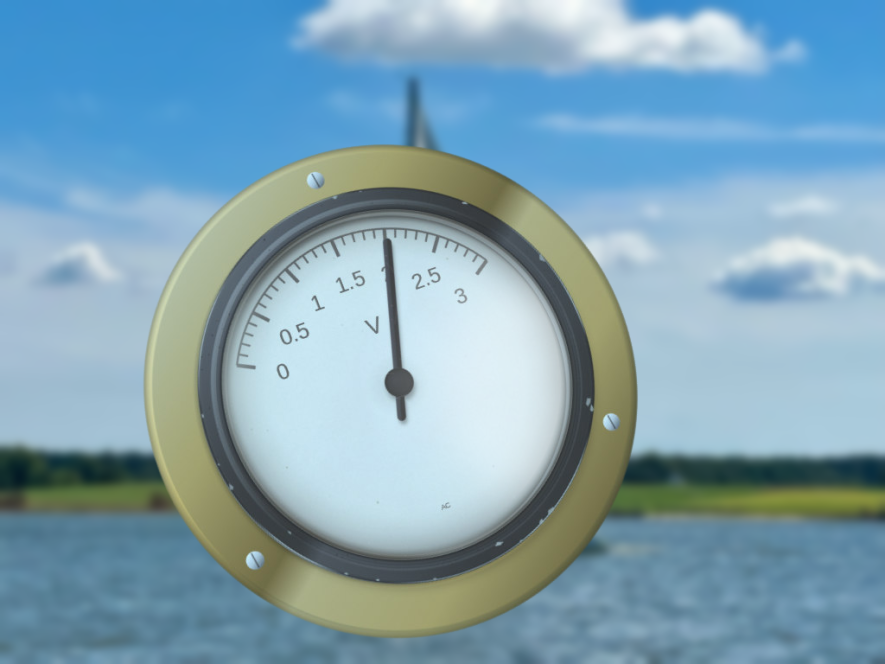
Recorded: 2 V
